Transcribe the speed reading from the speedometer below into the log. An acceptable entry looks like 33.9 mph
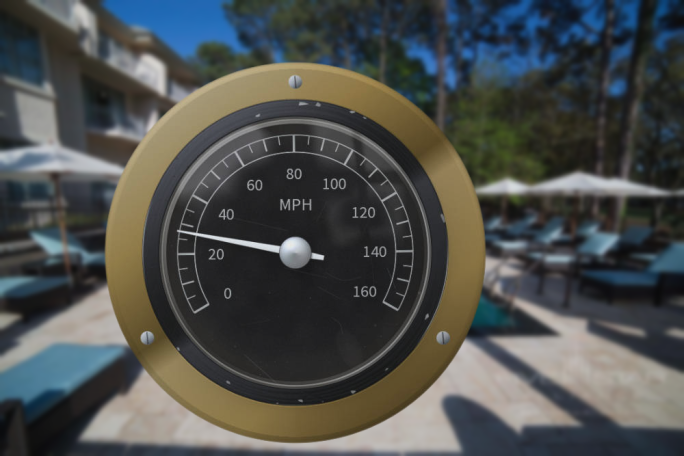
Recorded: 27.5 mph
